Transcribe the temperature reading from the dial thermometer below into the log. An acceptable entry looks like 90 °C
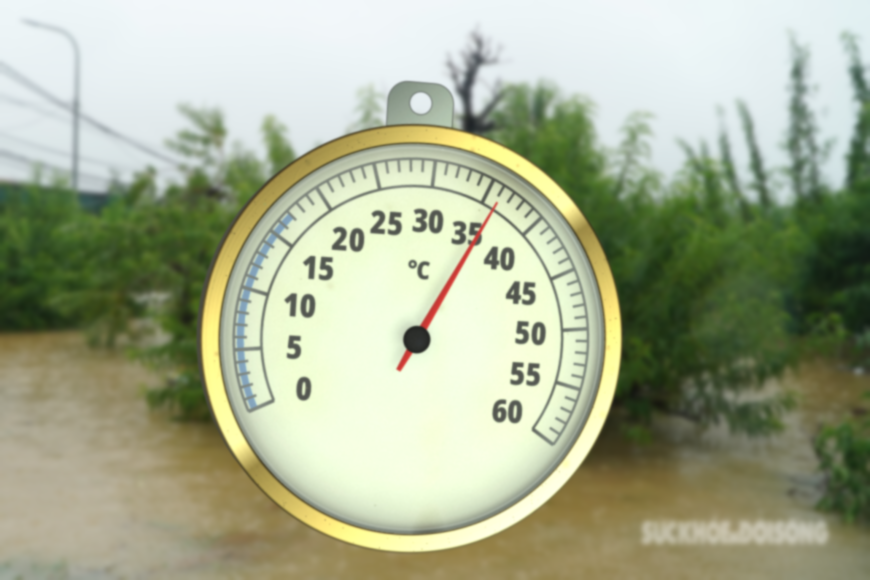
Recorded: 36 °C
